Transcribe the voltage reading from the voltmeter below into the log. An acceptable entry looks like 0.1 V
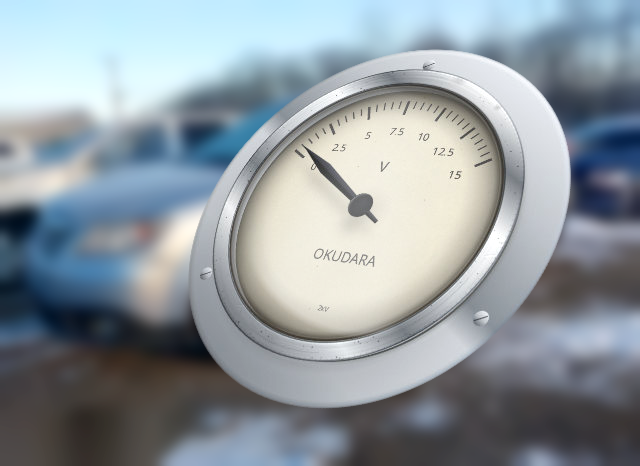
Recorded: 0.5 V
